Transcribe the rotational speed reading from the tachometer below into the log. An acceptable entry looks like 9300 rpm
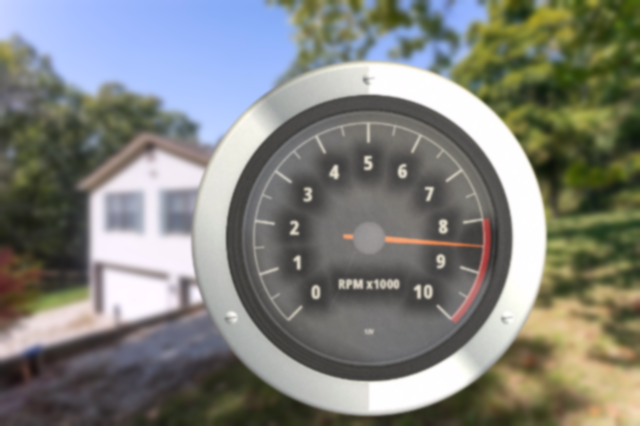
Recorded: 8500 rpm
